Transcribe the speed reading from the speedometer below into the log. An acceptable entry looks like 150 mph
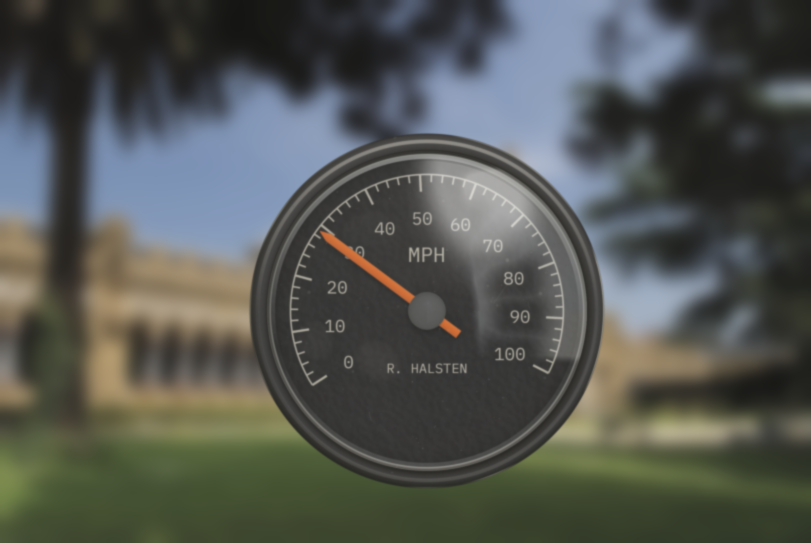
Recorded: 29 mph
